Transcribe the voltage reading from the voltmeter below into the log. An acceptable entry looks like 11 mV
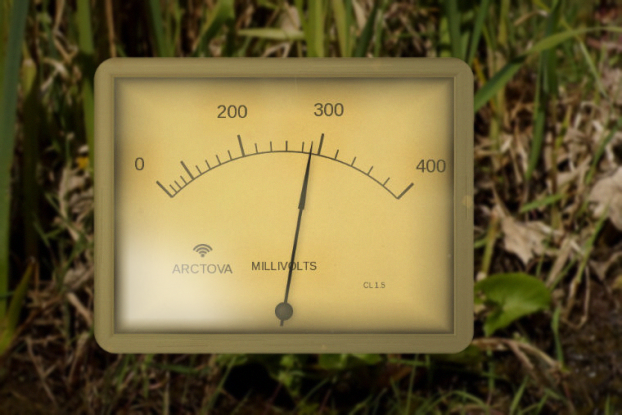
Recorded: 290 mV
